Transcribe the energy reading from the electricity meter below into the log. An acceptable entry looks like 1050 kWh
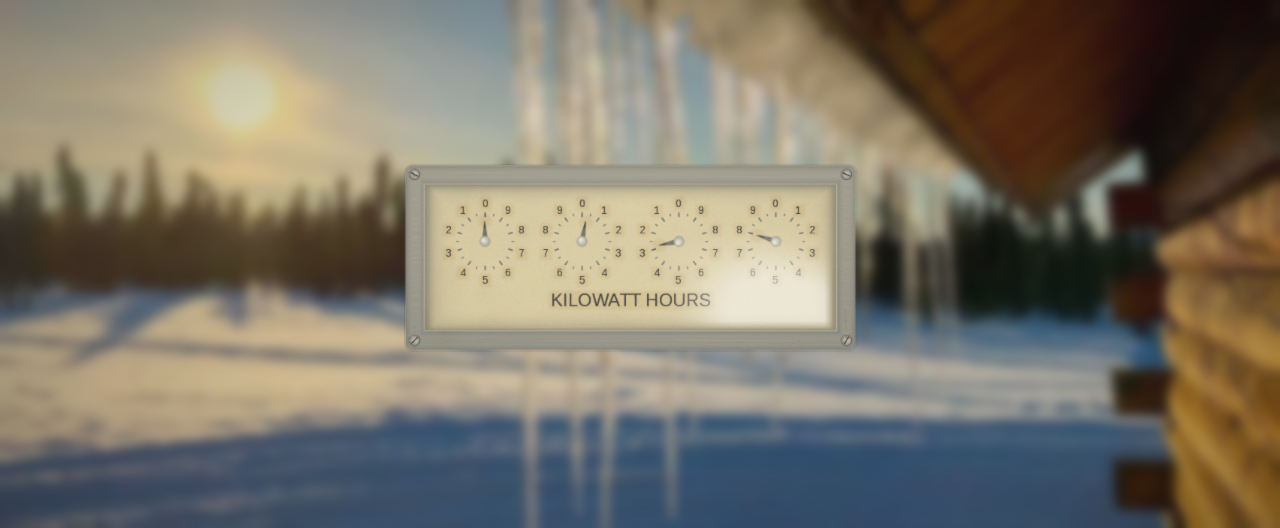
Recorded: 28 kWh
